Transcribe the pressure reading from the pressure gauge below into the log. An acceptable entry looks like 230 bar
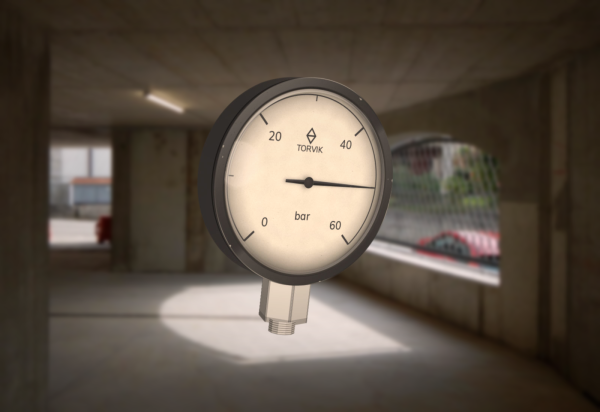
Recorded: 50 bar
